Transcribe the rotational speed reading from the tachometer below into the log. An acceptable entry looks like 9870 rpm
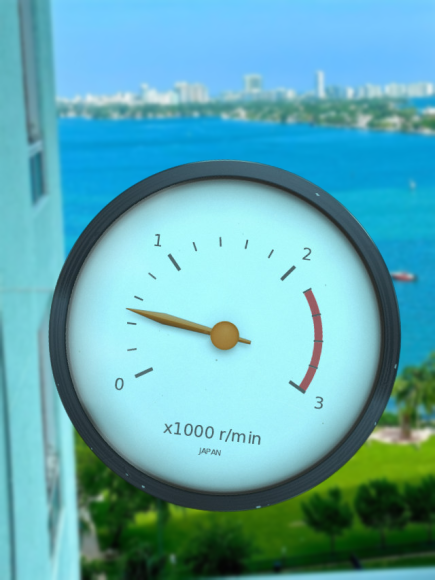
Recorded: 500 rpm
